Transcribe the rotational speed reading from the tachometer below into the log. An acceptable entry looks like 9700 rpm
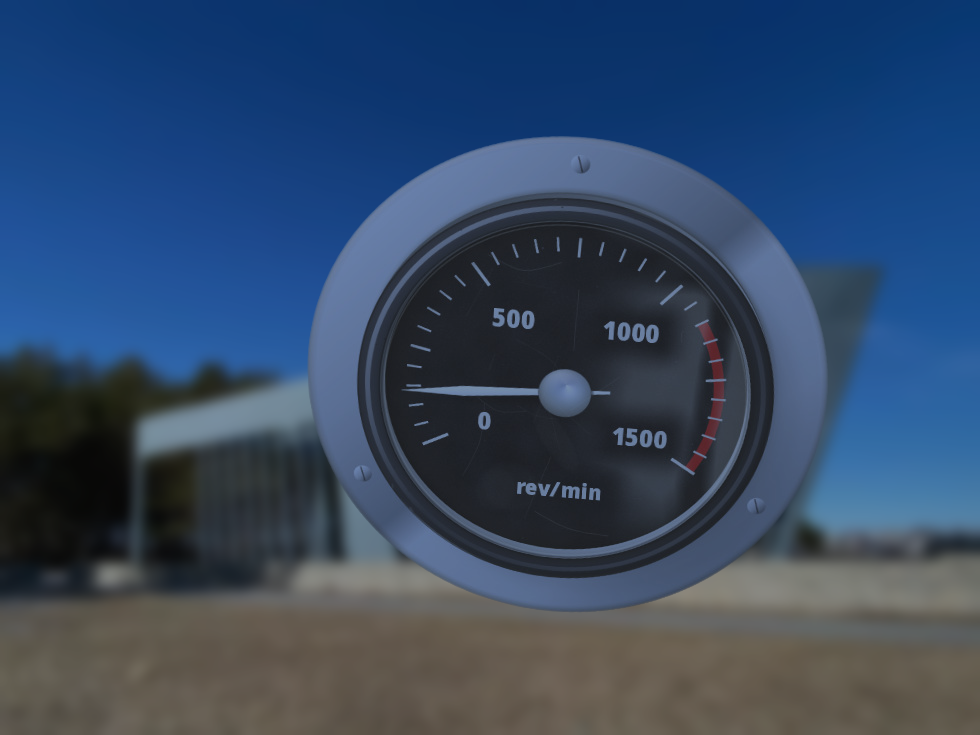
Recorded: 150 rpm
